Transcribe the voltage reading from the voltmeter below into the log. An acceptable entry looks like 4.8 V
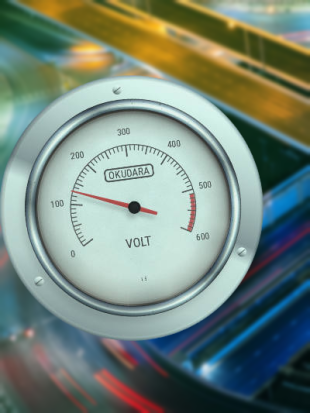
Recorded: 130 V
